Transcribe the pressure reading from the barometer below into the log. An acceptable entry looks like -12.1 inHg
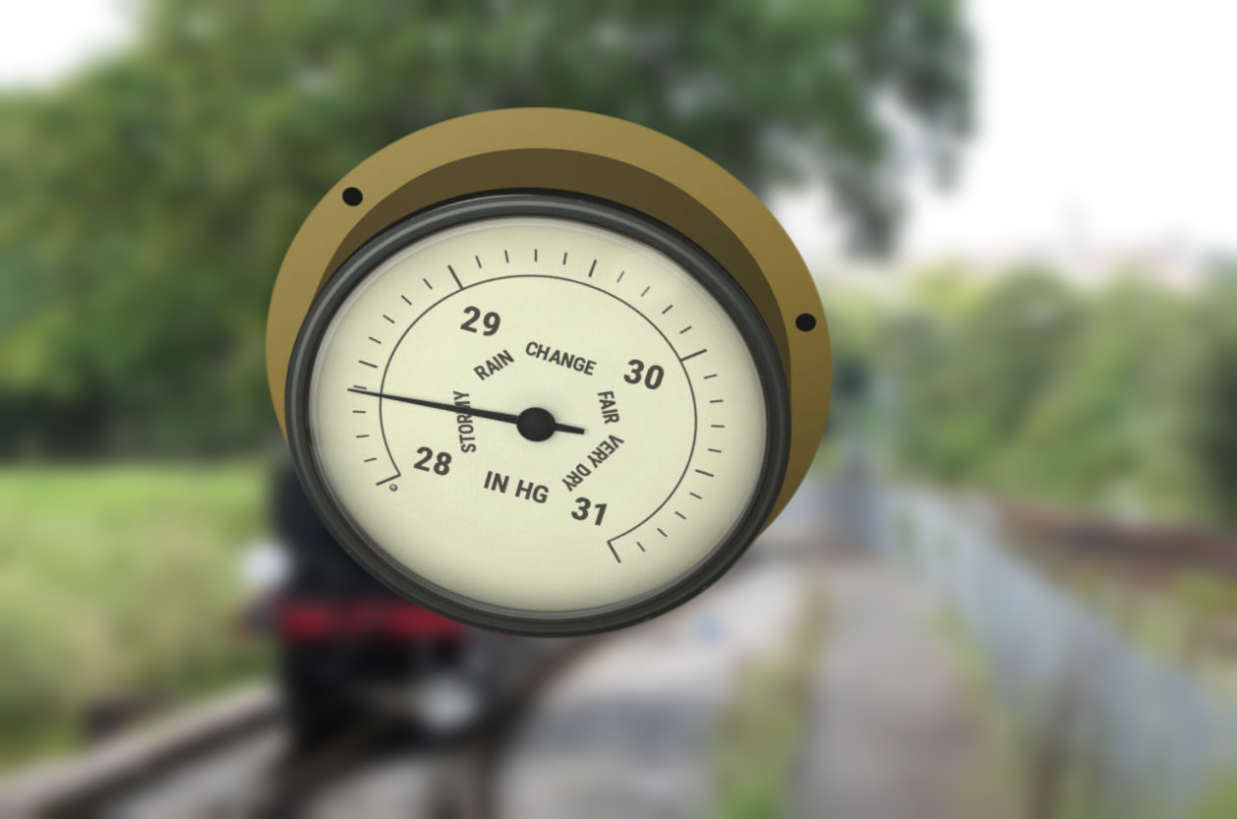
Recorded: 28.4 inHg
